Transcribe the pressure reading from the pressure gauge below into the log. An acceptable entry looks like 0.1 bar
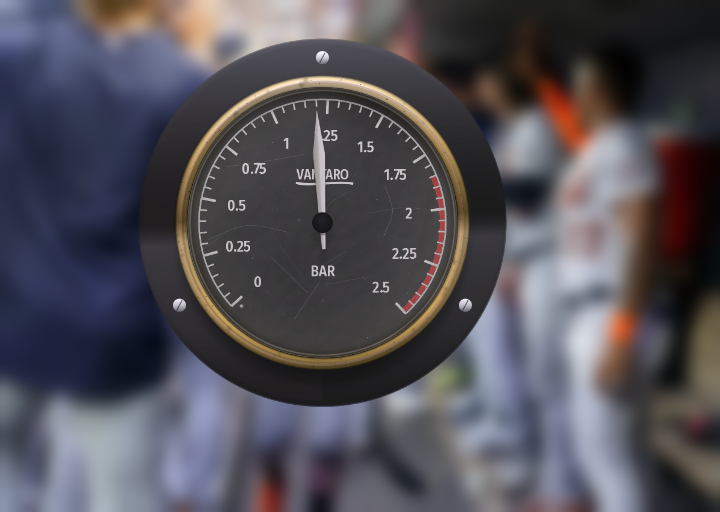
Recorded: 1.2 bar
